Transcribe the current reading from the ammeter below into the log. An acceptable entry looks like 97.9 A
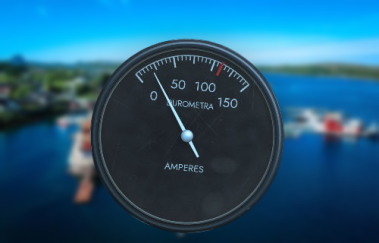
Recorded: 20 A
